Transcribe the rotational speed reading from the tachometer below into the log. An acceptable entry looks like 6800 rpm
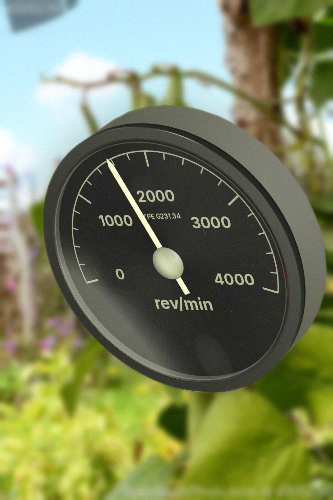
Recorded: 1600 rpm
